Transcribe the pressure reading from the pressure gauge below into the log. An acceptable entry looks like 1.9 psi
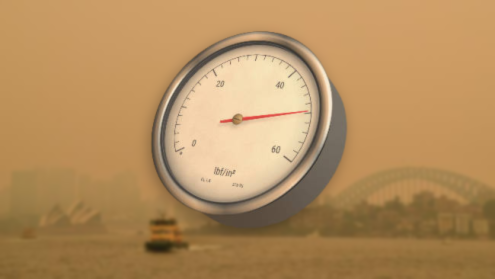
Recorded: 50 psi
